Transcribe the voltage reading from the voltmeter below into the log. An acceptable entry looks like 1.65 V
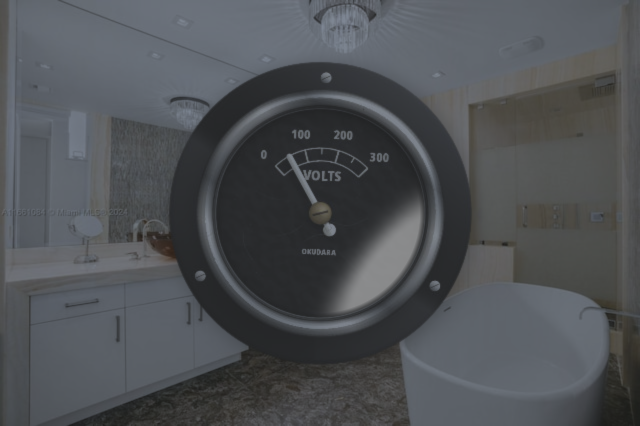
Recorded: 50 V
